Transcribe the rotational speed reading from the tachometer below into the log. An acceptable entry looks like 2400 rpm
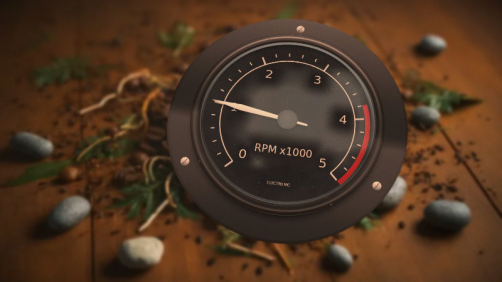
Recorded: 1000 rpm
